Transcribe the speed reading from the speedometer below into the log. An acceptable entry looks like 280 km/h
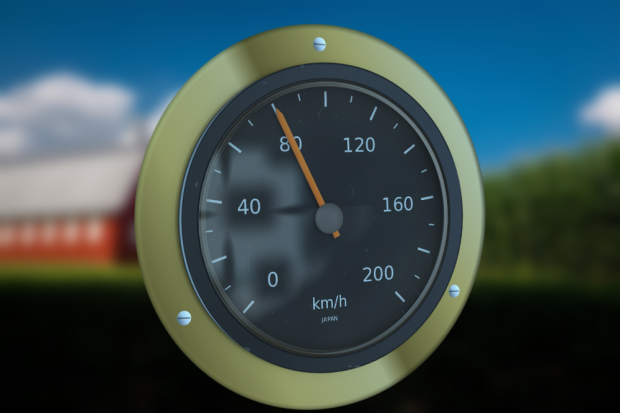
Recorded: 80 km/h
